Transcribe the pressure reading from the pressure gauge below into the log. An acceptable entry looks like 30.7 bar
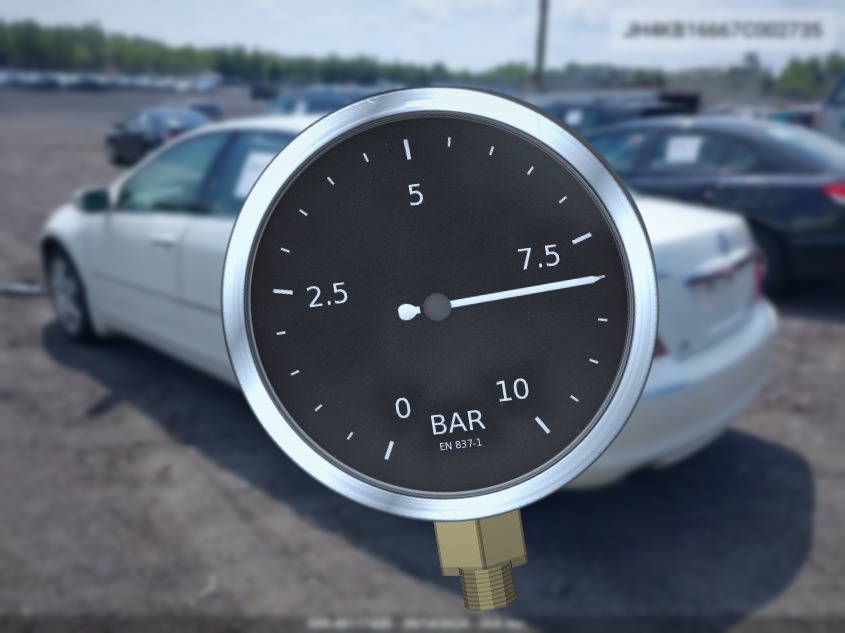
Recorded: 8 bar
